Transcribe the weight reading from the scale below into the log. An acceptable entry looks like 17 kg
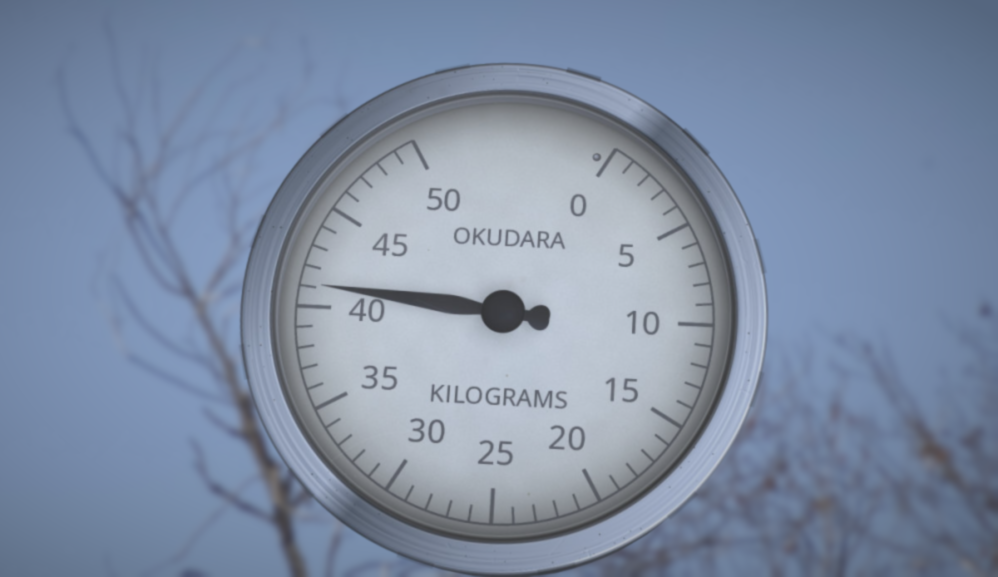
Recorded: 41 kg
